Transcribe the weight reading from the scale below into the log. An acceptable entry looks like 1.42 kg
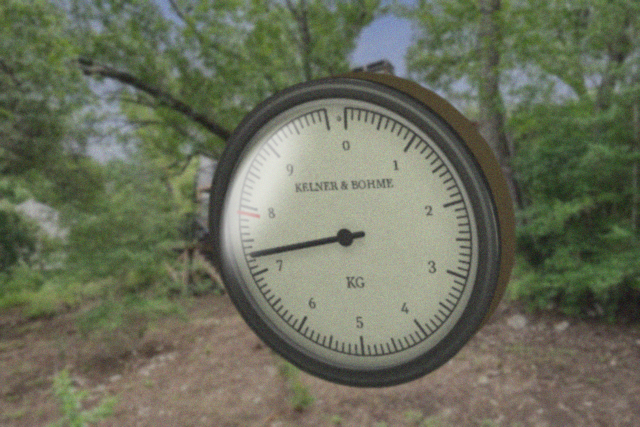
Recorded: 7.3 kg
